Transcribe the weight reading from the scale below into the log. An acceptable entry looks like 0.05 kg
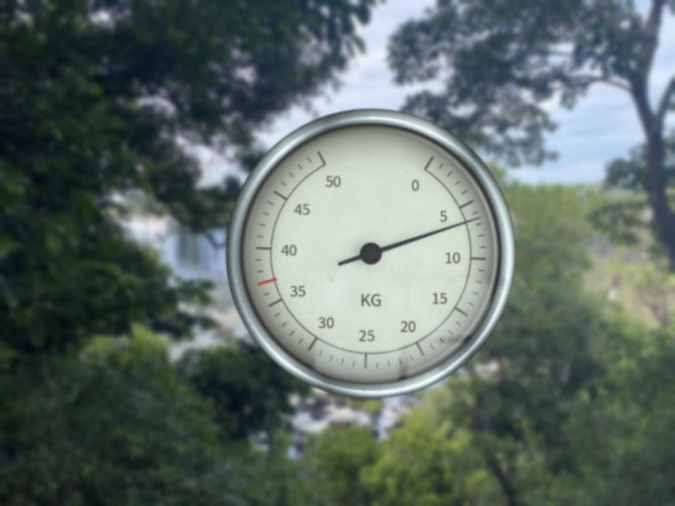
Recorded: 6.5 kg
